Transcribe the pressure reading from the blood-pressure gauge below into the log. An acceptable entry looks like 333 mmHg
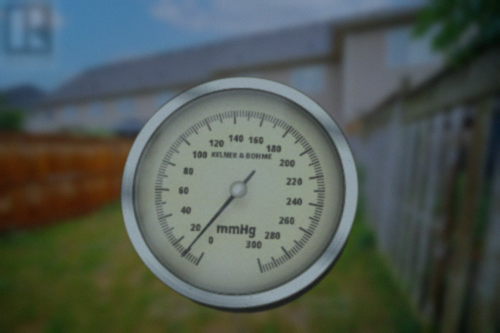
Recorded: 10 mmHg
